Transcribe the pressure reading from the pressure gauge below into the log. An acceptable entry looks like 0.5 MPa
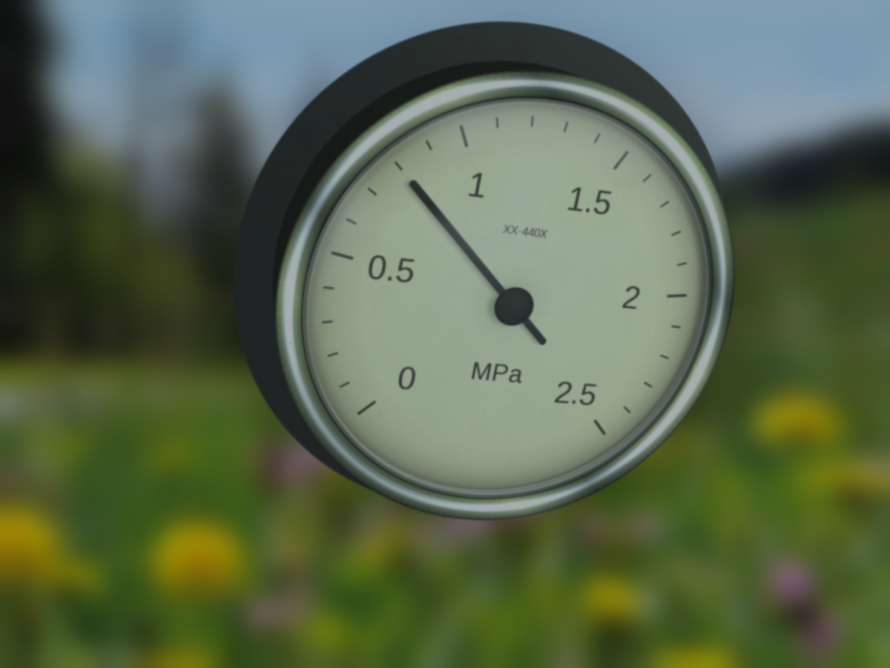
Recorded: 0.8 MPa
